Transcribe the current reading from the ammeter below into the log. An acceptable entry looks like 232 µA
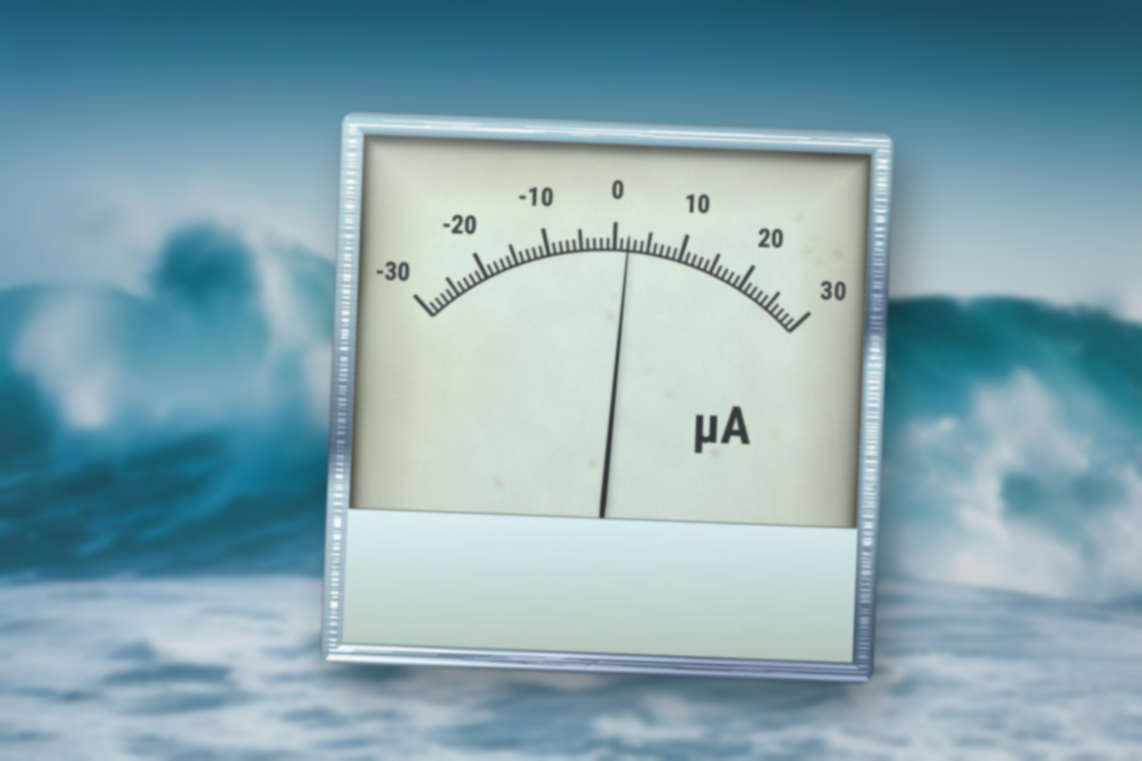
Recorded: 2 µA
